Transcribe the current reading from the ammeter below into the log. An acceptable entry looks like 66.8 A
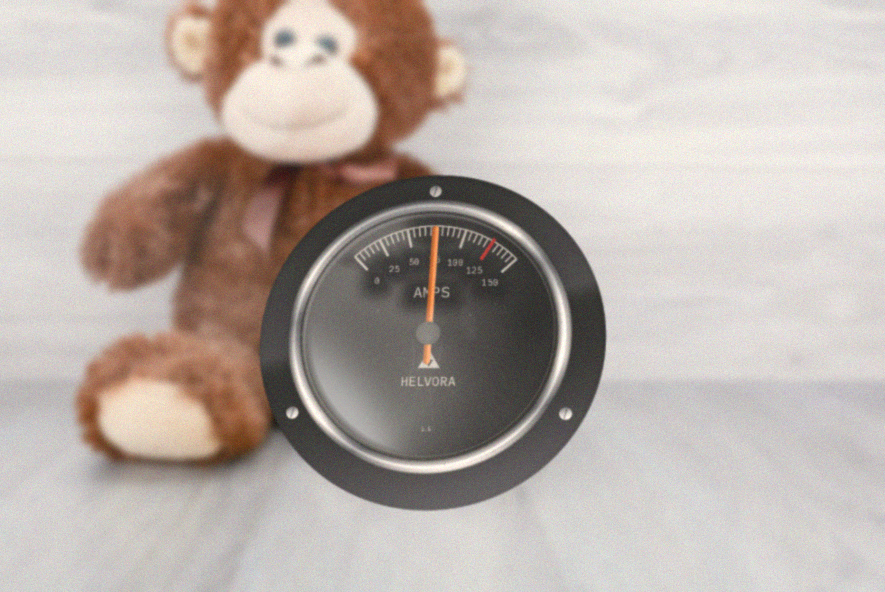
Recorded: 75 A
